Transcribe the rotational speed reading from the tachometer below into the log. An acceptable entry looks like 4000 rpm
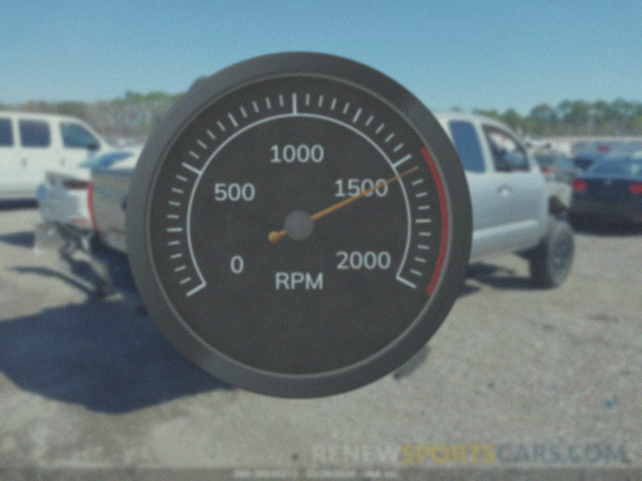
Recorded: 1550 rpm
